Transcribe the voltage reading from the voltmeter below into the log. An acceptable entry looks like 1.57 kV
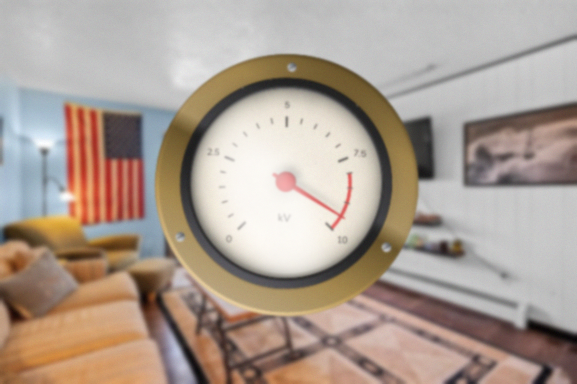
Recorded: 9.5 kV
